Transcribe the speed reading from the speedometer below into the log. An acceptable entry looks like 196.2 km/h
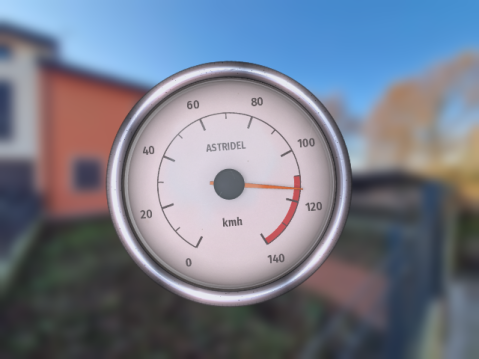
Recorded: 115 km/h
